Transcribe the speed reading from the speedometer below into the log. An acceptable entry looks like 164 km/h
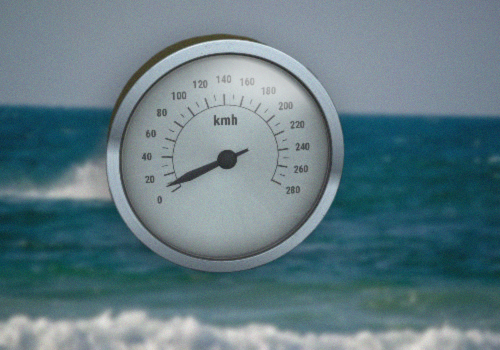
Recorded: 10 km/h
